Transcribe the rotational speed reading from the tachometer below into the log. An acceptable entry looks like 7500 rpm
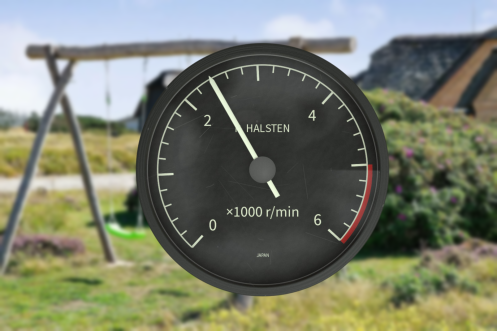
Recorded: 2400 rpm
